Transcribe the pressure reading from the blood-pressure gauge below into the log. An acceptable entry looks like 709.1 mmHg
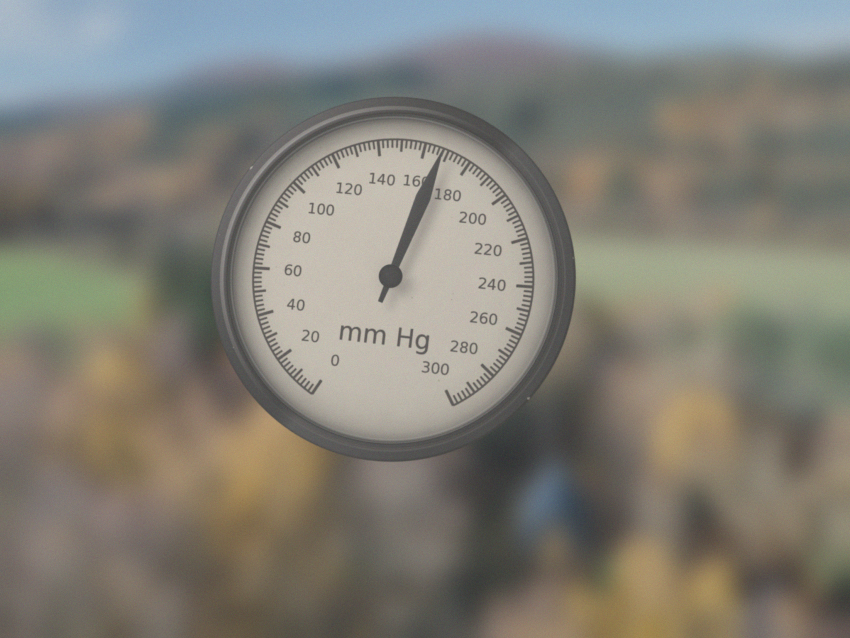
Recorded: 168 mmHg
